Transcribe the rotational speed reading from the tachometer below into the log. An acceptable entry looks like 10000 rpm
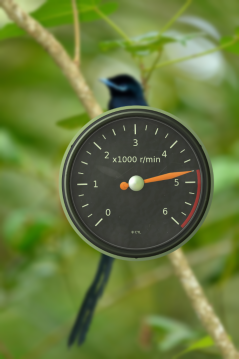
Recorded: 4750 rpm
